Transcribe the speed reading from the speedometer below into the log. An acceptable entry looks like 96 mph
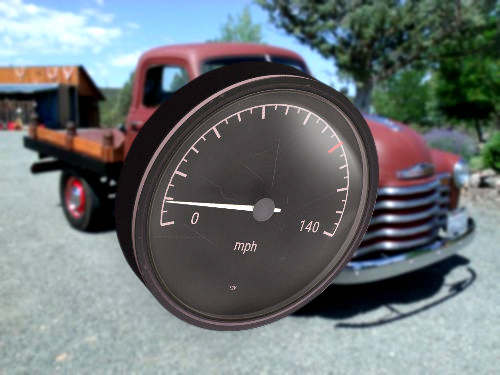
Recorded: 10 mph
